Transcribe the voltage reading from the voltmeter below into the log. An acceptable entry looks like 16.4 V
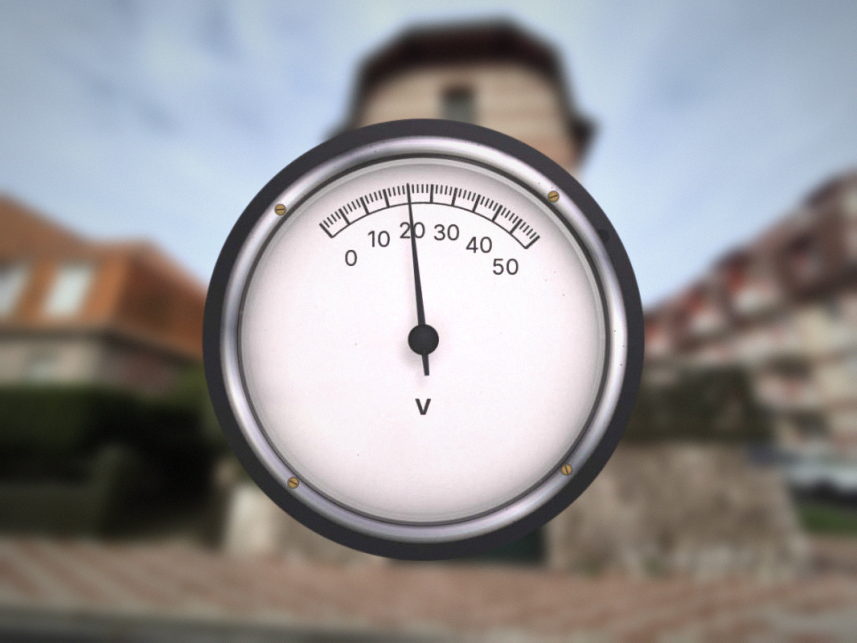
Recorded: 20 V
